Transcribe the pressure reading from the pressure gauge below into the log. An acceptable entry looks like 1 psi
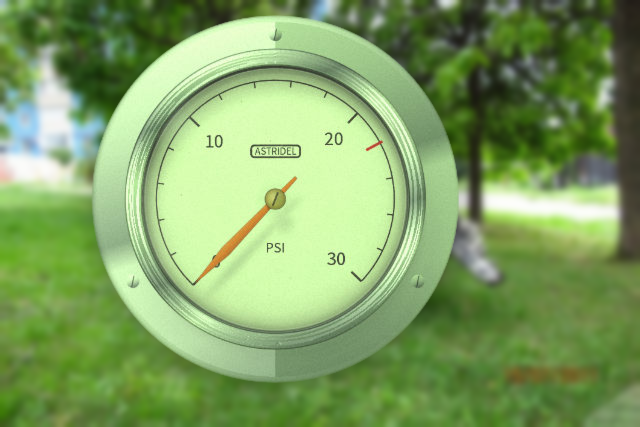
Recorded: 0 psi
